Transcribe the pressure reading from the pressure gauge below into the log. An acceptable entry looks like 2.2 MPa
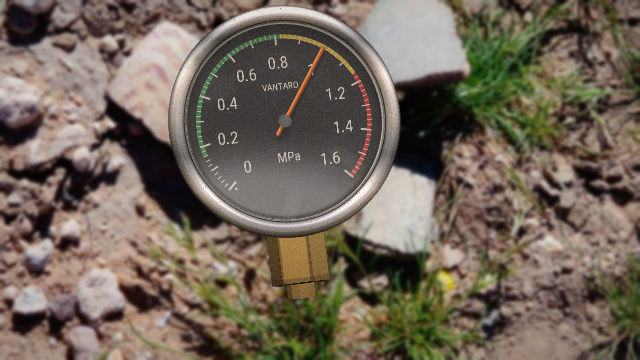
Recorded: 1 MPa
